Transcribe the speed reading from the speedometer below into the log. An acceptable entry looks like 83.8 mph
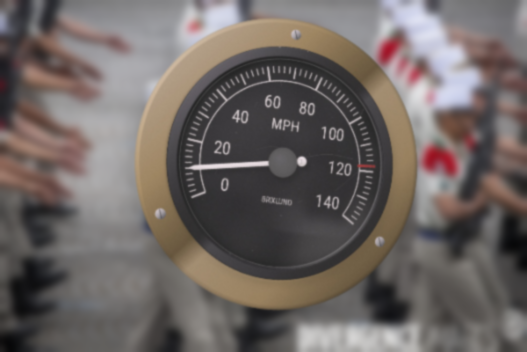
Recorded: 10 mph
